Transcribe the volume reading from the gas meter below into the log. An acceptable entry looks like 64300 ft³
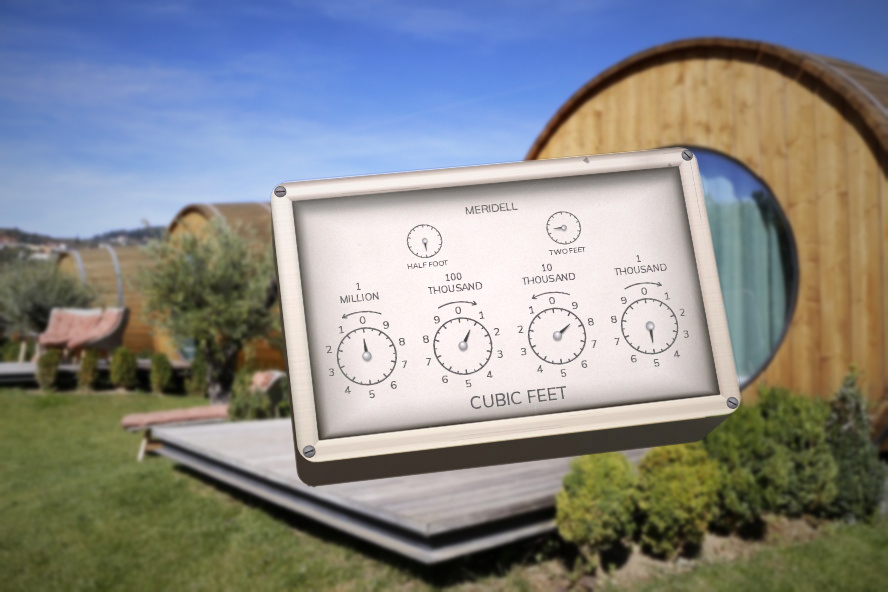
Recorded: 8500 ft³
